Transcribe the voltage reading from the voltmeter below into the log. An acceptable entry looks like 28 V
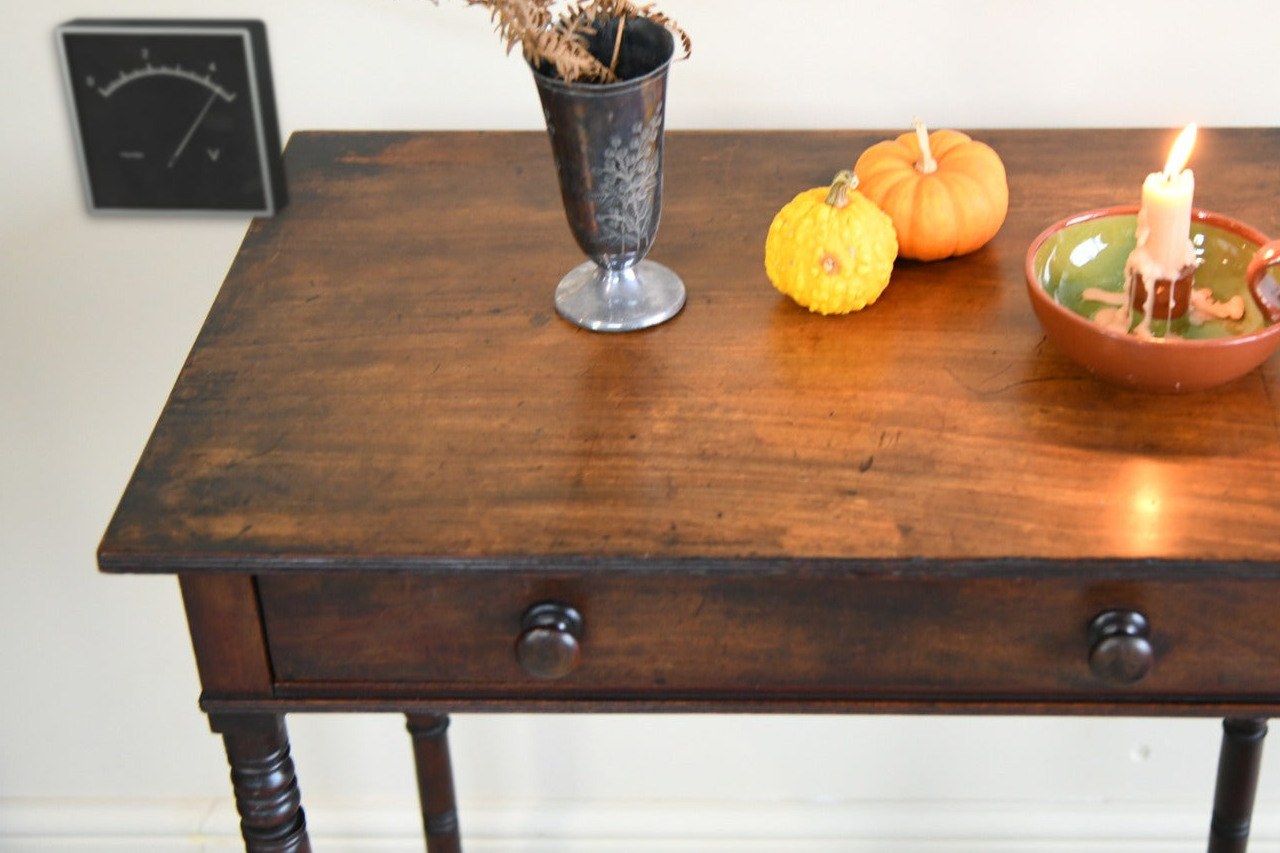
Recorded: 4.5 V
